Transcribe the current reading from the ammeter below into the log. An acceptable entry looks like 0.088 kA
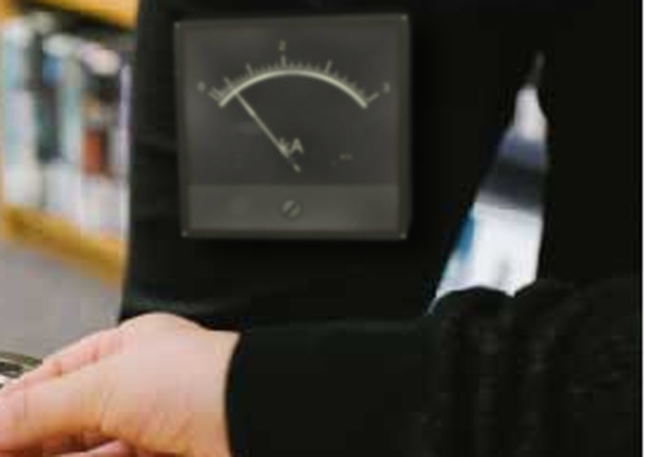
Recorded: 1 kA
